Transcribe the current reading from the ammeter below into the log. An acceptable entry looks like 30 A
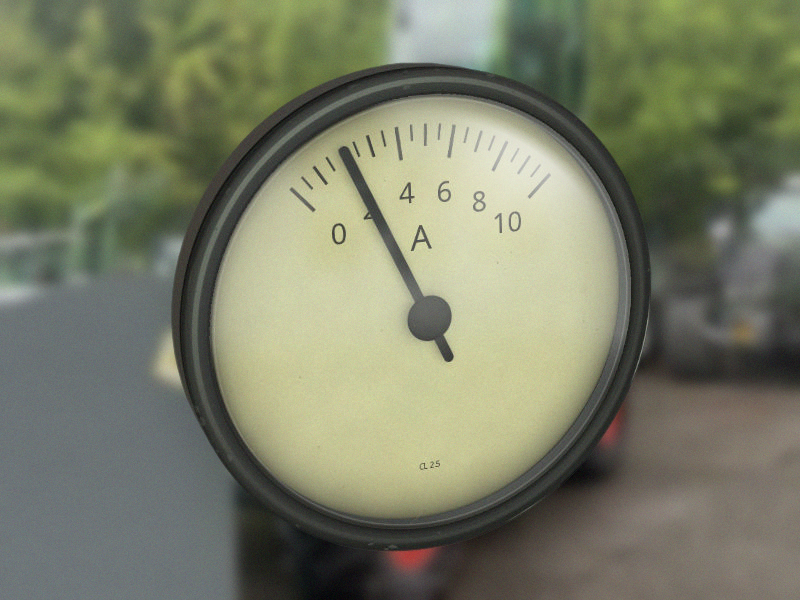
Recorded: 2 A
